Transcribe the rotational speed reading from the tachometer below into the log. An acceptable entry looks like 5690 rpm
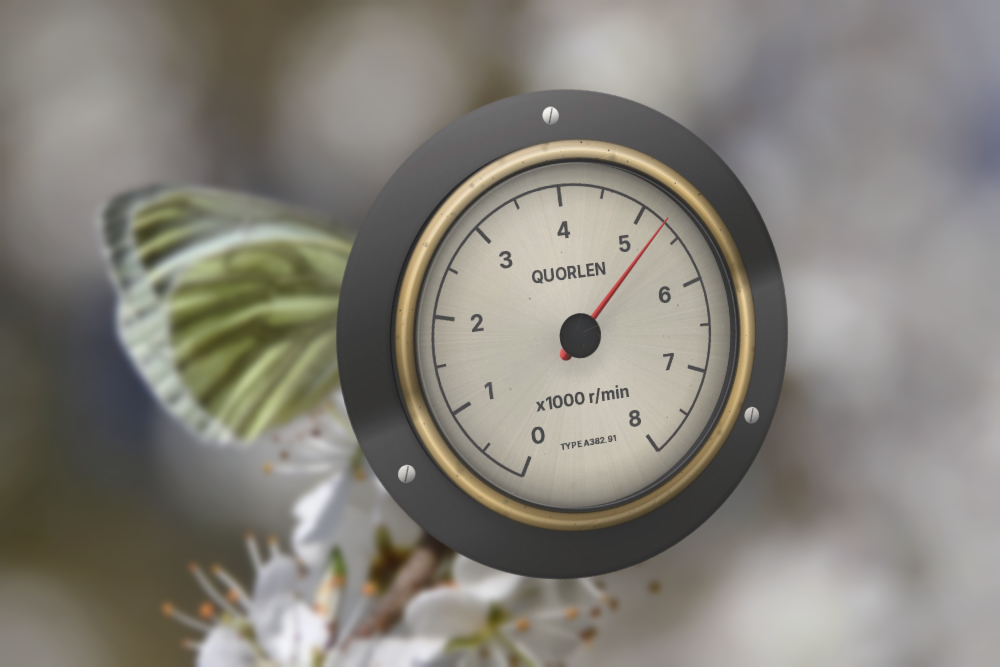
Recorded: 5250 rpm
